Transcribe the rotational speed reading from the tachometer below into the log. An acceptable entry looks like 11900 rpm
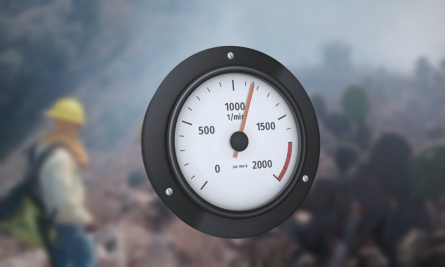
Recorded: 1150 rpm
